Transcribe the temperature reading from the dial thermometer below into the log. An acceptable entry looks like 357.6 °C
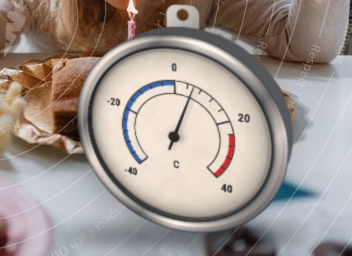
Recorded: 6 °C
